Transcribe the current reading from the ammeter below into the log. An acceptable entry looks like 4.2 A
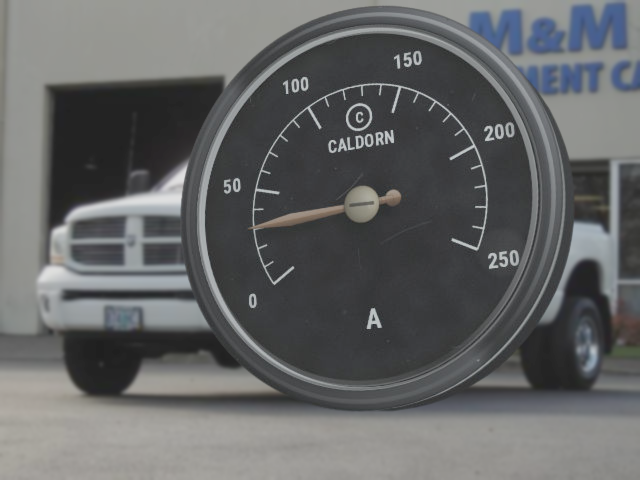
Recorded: 30 A
